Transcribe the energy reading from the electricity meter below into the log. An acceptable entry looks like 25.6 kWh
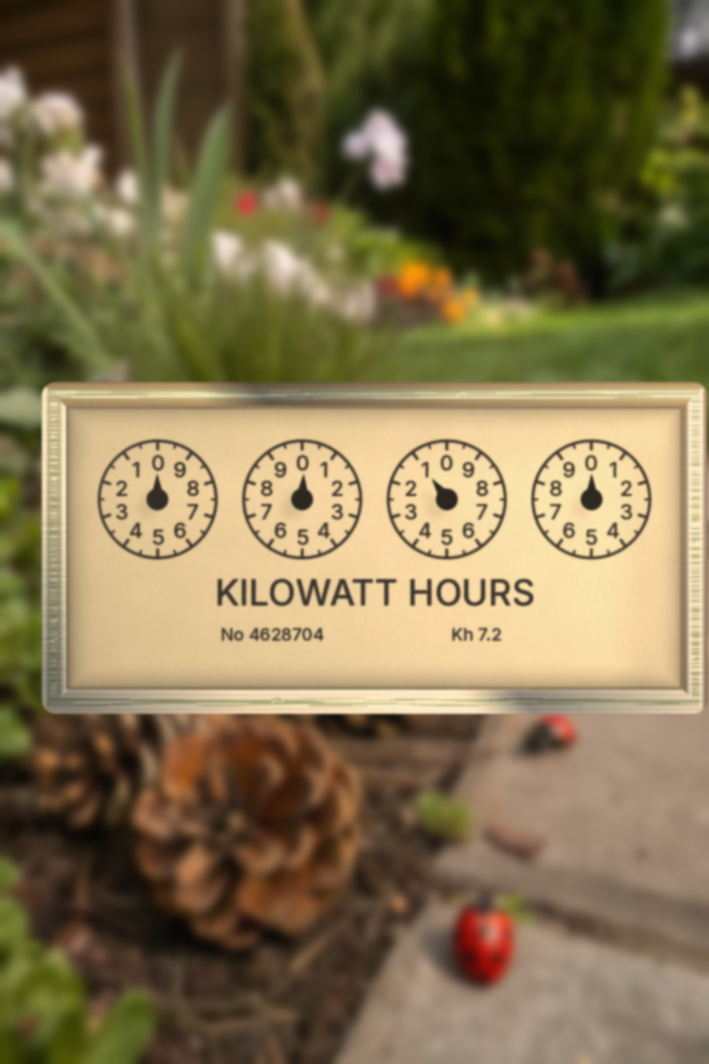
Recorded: 10 kWh
